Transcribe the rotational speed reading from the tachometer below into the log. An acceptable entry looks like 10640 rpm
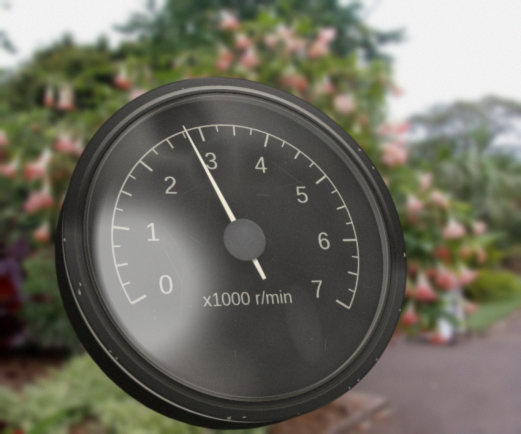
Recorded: 2750 rpm
